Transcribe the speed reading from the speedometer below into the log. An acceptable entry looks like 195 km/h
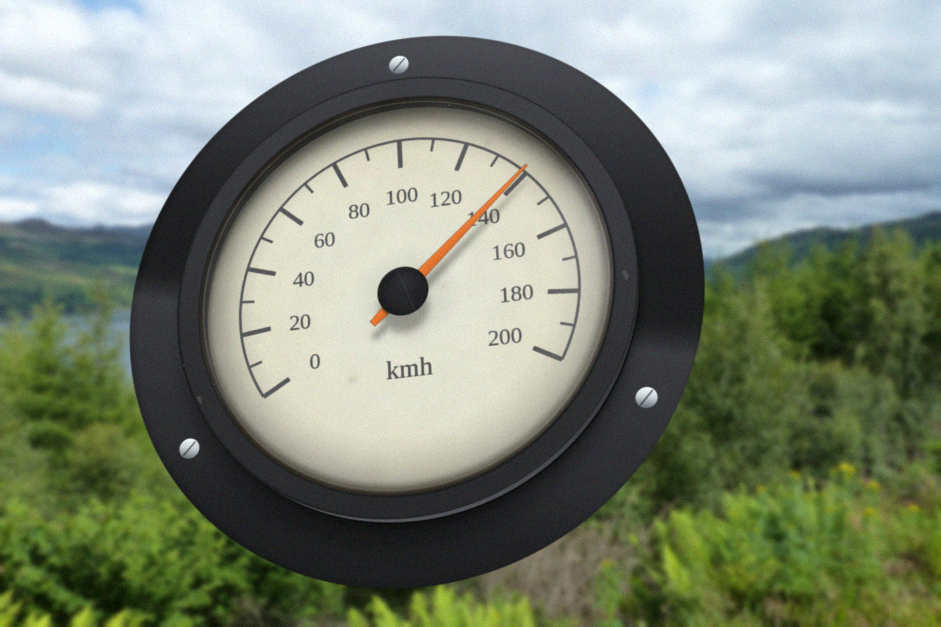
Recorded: 140 km/h
